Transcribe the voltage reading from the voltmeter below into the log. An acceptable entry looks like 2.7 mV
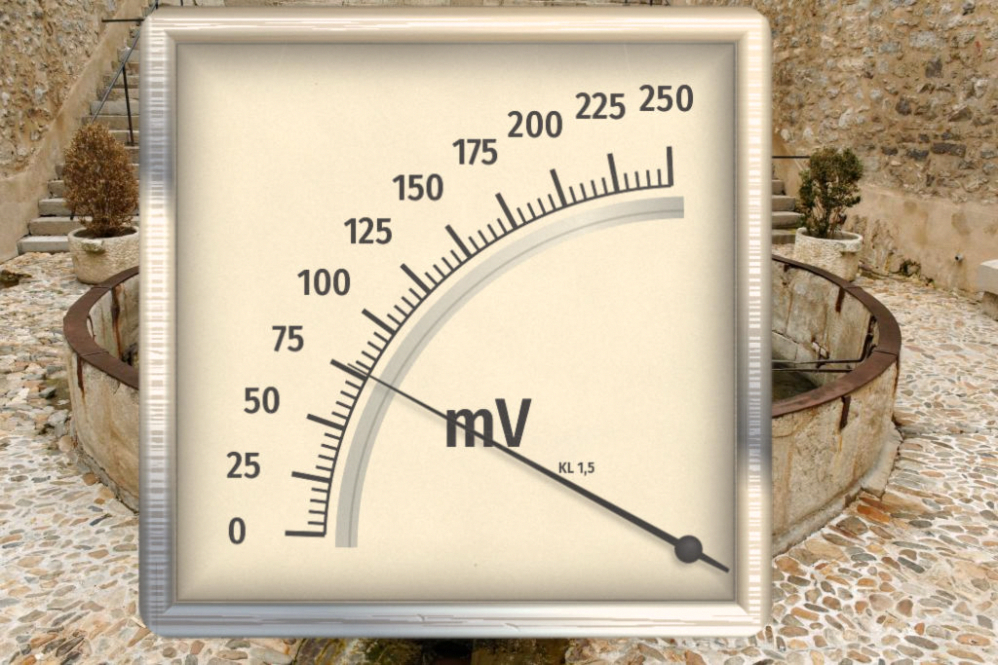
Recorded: 77.5 mV
